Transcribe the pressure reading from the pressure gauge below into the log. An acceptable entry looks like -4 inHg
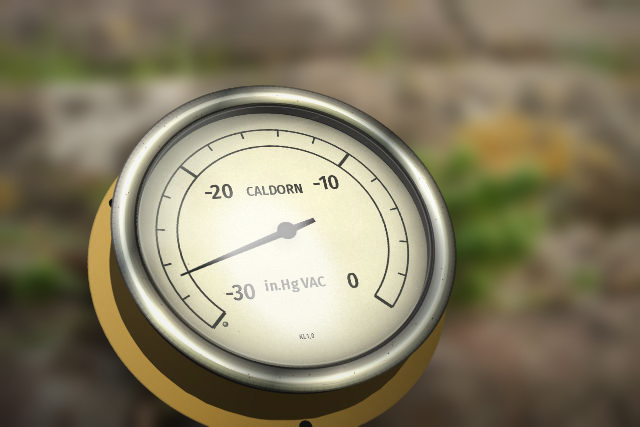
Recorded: -27 inHg
